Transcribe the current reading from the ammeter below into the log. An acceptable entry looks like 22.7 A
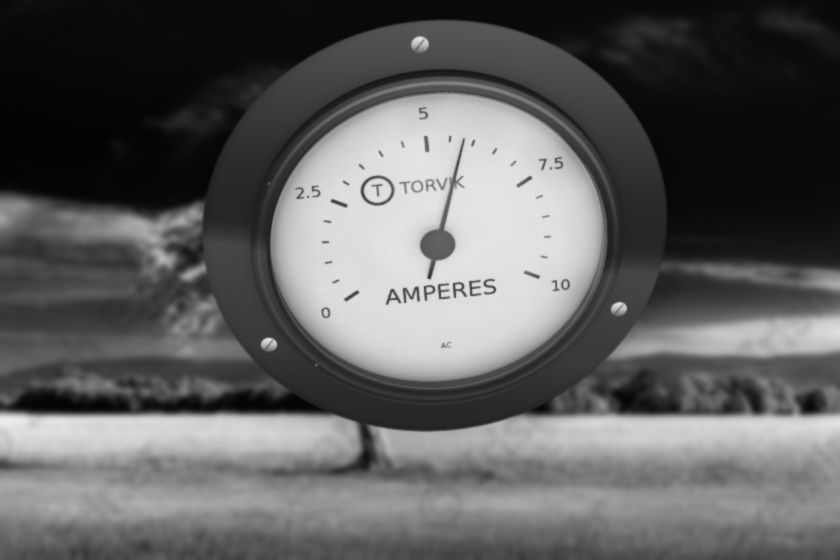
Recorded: 5.75 A
